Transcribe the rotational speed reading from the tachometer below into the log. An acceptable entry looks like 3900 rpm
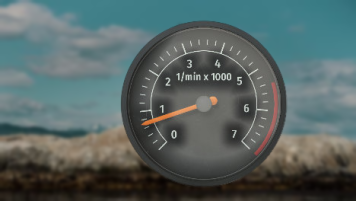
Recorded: 700 rpm
